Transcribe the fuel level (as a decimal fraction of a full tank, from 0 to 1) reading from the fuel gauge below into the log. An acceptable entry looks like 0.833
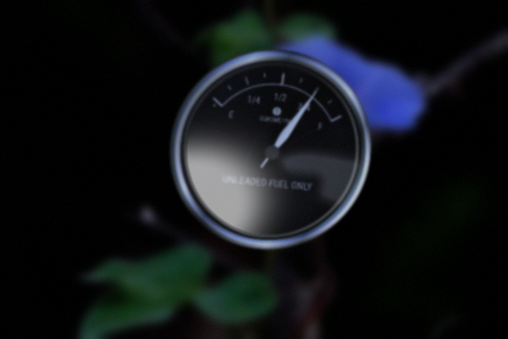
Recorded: 0.75
